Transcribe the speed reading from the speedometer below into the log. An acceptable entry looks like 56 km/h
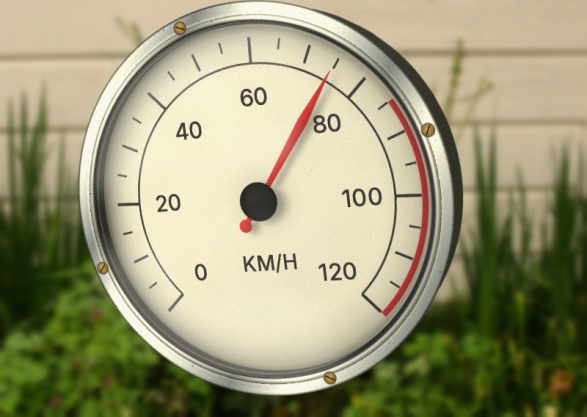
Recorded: 75 km/h
